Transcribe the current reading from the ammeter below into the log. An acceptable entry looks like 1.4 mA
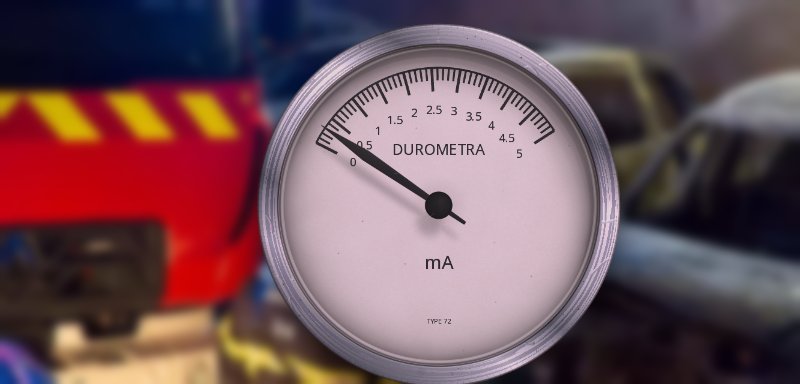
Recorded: 0.3 mA
